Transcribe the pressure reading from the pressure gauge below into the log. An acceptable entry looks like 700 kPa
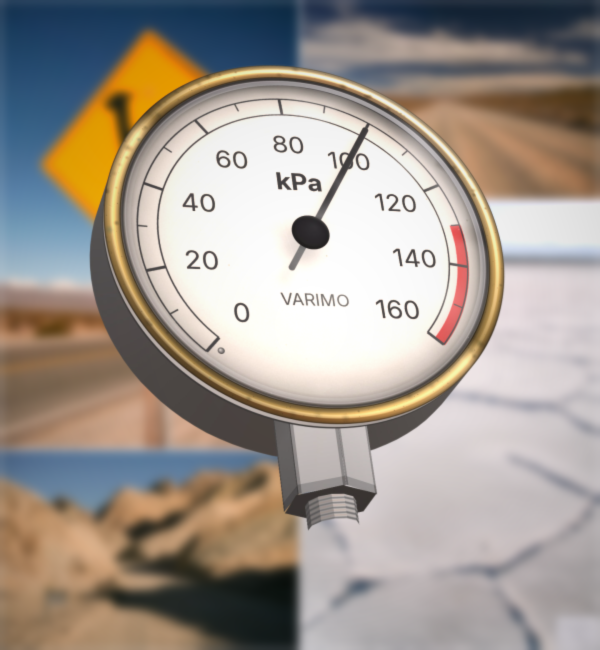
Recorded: 100 kPa
